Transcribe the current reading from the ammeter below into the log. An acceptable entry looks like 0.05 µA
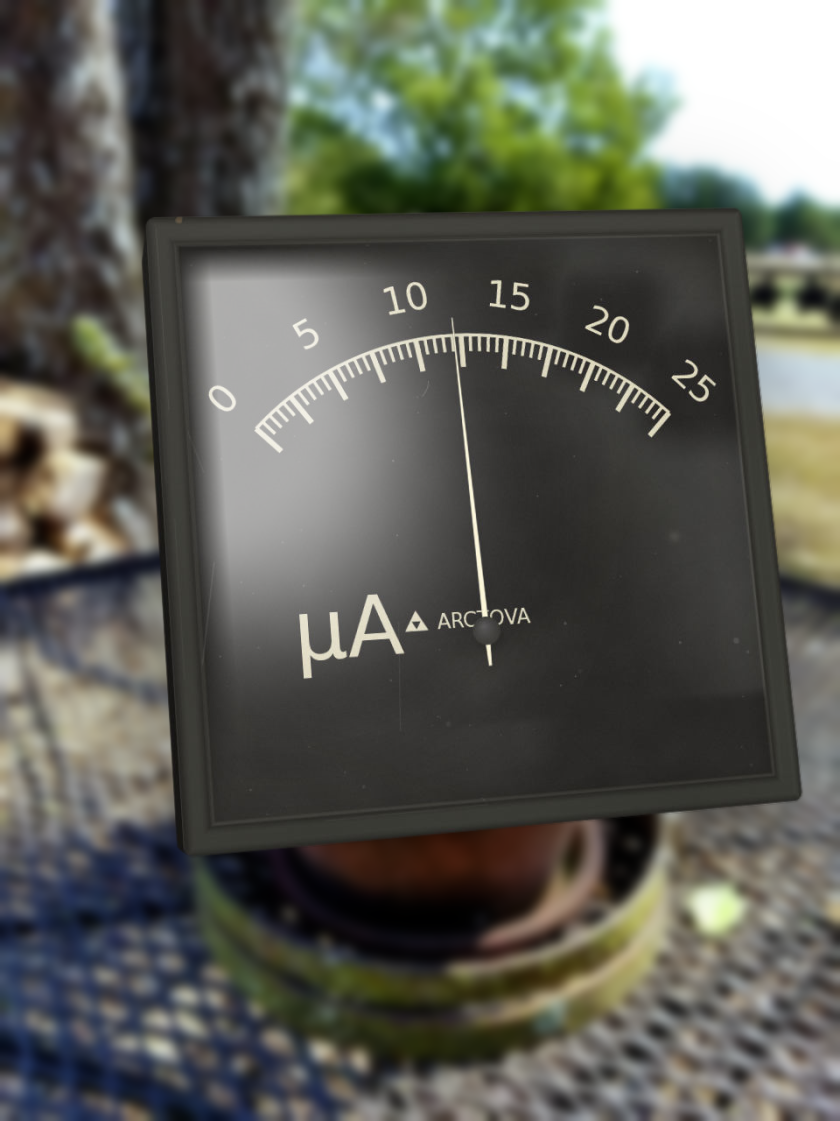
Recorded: 12 µA
